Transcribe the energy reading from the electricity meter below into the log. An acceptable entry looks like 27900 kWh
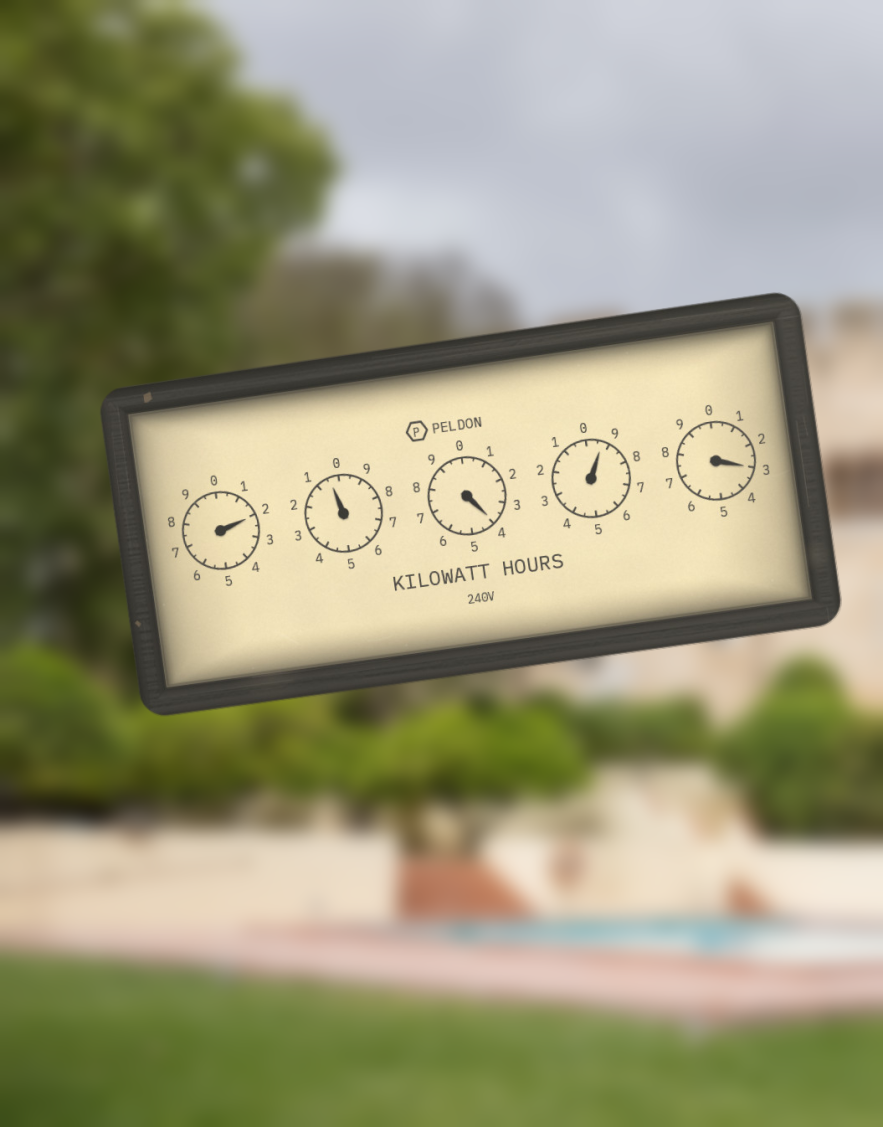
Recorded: 20393 kWh
